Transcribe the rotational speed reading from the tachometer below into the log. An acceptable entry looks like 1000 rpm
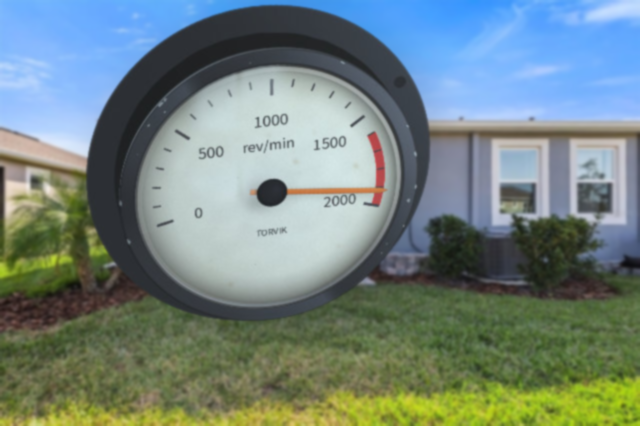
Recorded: 1900 rpm
